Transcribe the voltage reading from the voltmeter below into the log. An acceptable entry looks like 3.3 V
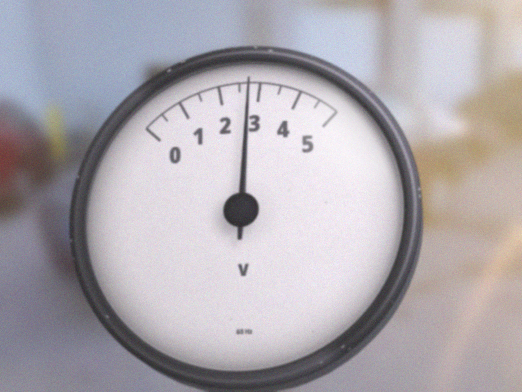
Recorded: 2.75 V
